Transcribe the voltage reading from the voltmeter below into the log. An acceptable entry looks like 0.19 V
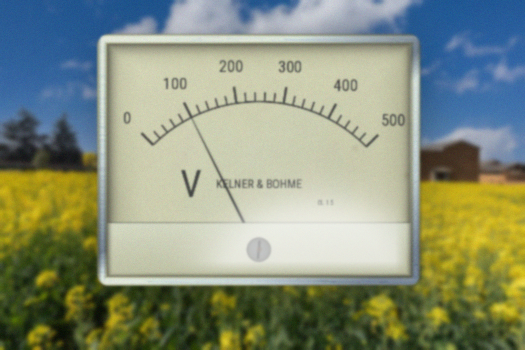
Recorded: 100 V
